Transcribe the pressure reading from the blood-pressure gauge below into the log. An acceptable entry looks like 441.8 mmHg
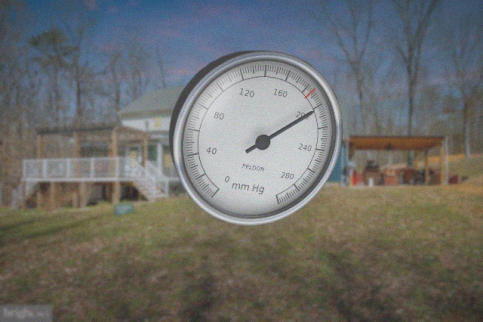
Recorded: 200 mmHg
